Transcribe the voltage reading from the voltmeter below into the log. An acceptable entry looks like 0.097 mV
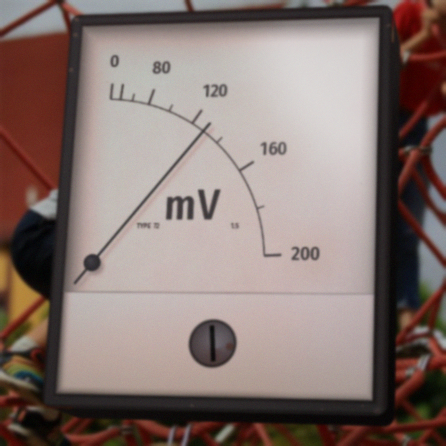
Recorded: 130 mV
